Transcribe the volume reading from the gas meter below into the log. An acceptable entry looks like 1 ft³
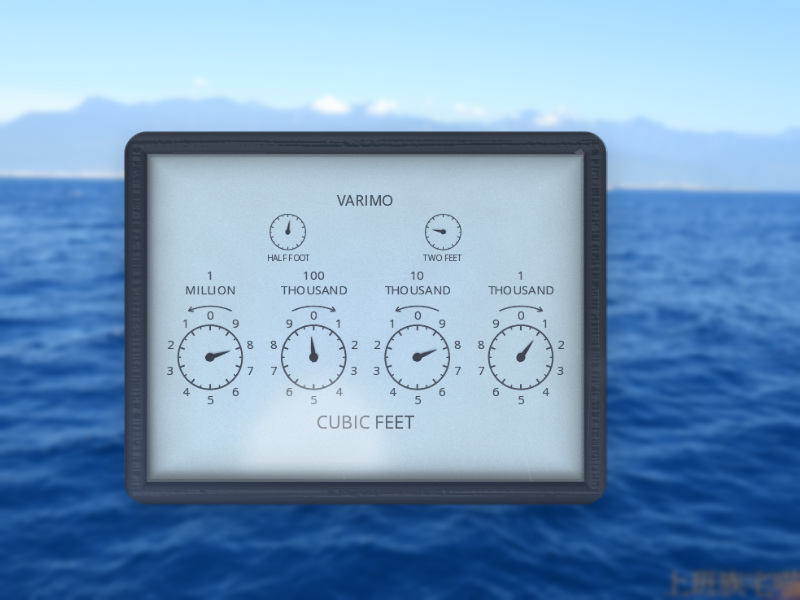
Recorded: 798100 ft³
